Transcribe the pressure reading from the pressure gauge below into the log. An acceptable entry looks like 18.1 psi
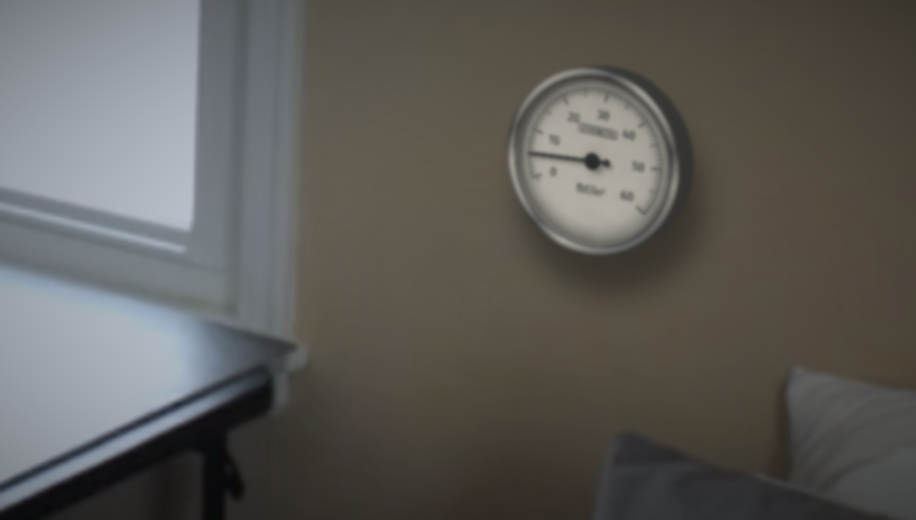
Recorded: 5 psi
